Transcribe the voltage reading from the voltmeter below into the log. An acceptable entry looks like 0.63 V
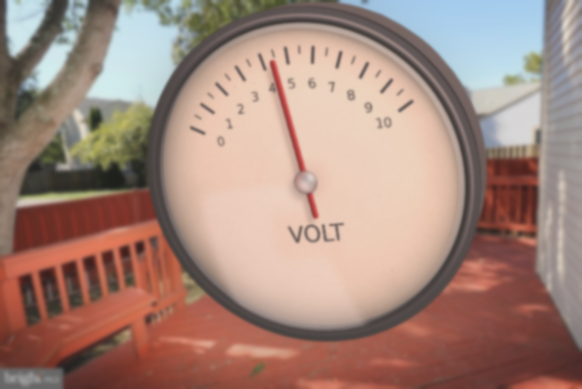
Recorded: 4.5 V
